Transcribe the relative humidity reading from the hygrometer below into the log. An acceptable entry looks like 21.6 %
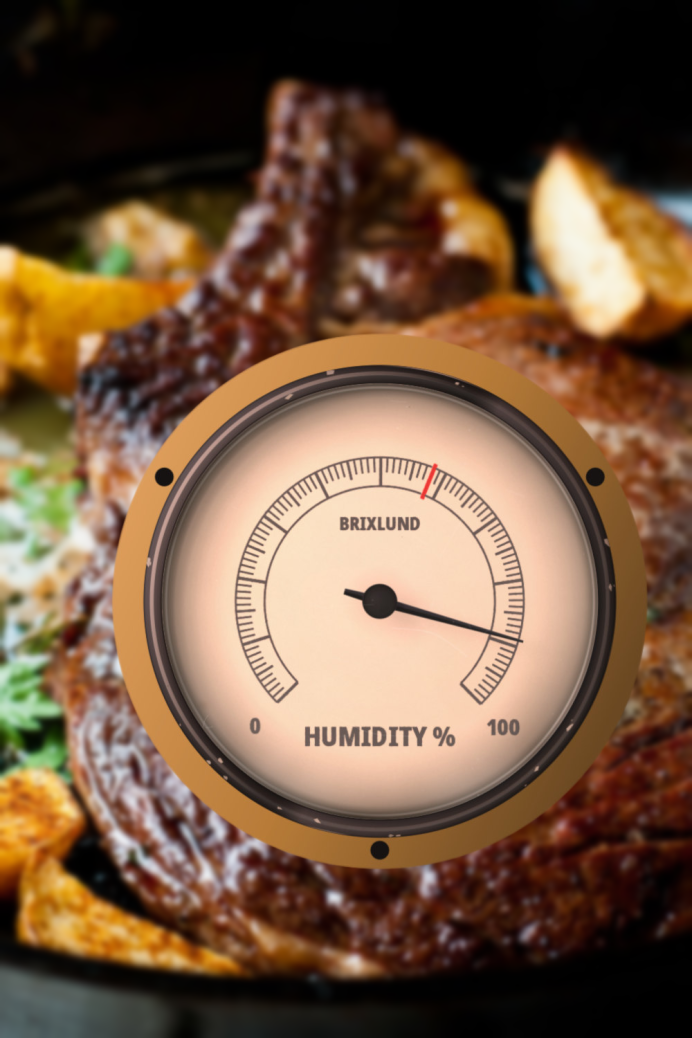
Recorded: 89 %
